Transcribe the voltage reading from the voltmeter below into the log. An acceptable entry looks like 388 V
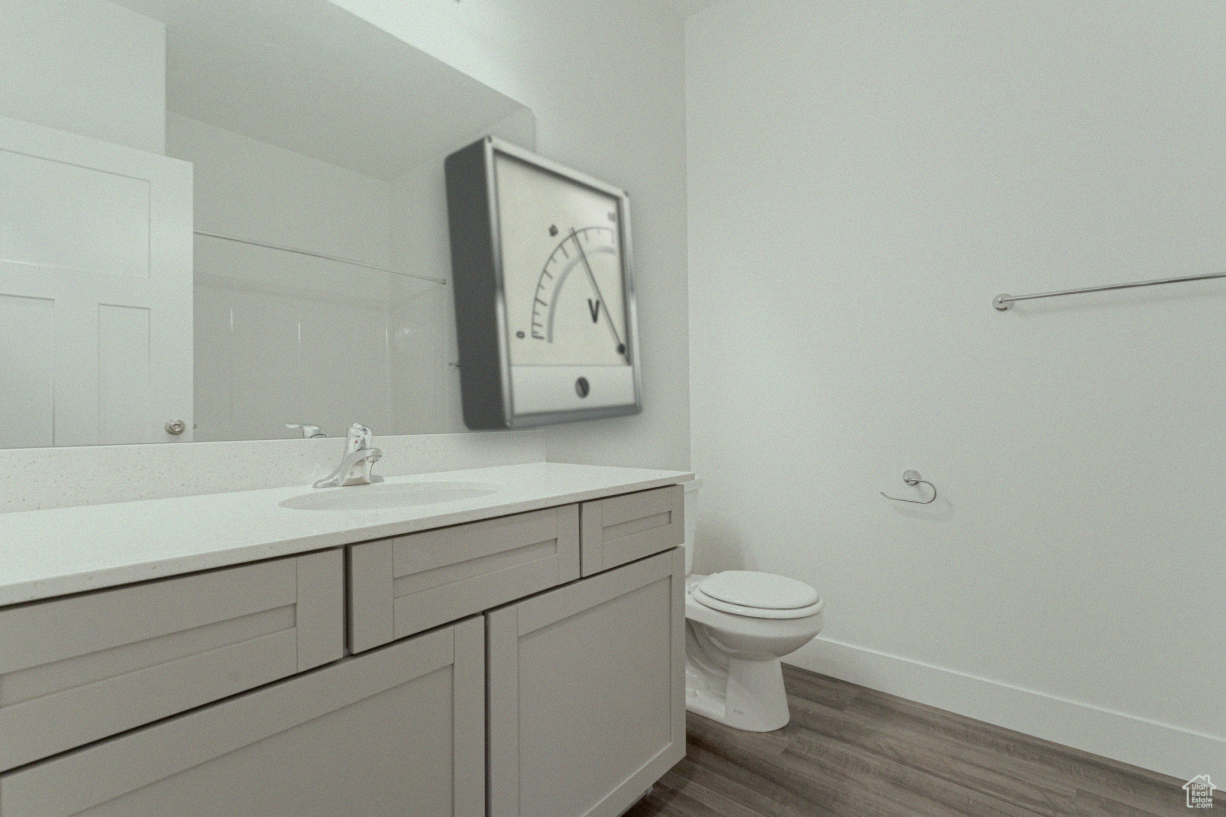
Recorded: 45 V
